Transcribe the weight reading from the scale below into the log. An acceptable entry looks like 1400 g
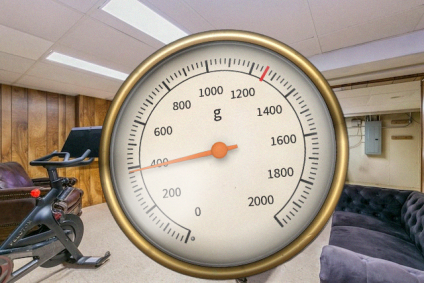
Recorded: 380 g
